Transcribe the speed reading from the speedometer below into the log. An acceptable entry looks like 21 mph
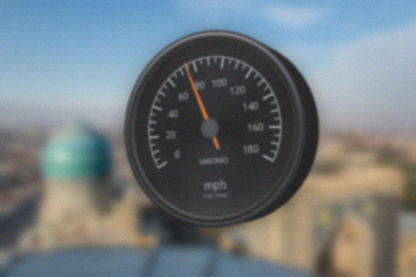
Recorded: 75 mph
